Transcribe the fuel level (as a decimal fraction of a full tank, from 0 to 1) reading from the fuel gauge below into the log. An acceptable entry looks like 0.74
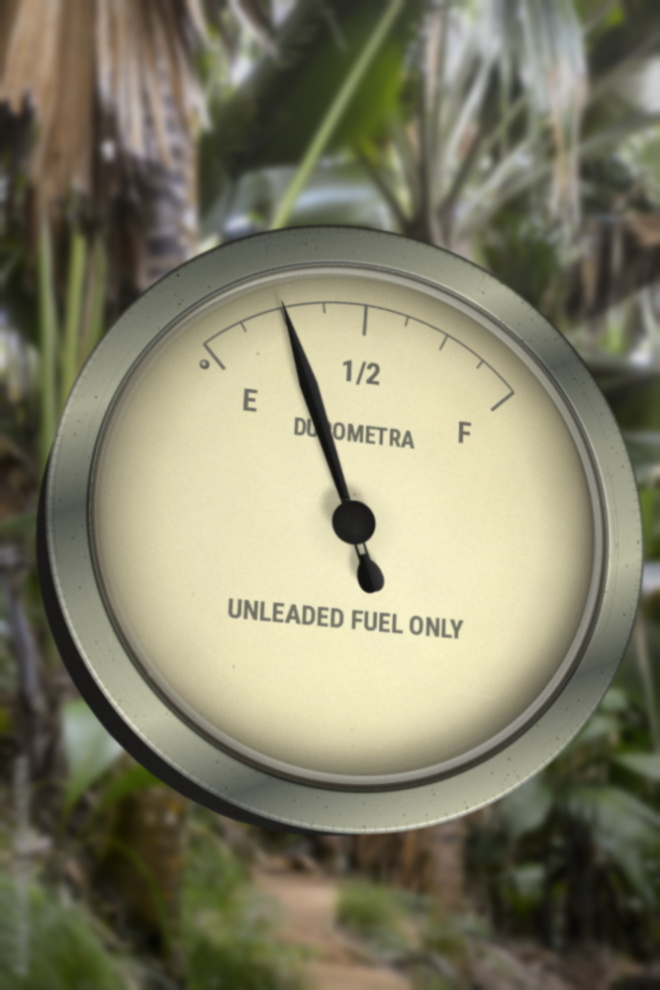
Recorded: 0.25
